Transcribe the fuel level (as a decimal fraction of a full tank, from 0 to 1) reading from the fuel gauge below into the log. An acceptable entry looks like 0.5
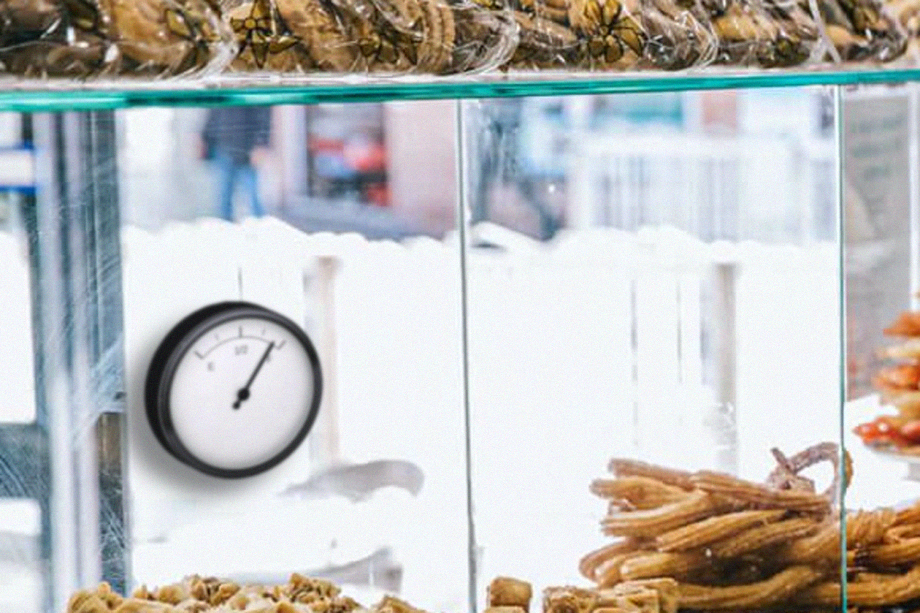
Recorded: 0.875
